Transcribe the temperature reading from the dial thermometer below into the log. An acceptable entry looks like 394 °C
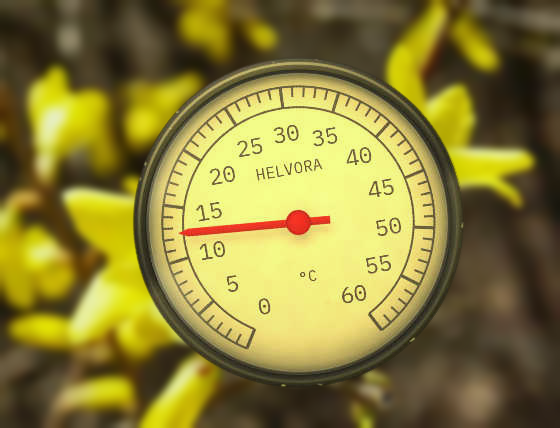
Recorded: 12.5 °C
